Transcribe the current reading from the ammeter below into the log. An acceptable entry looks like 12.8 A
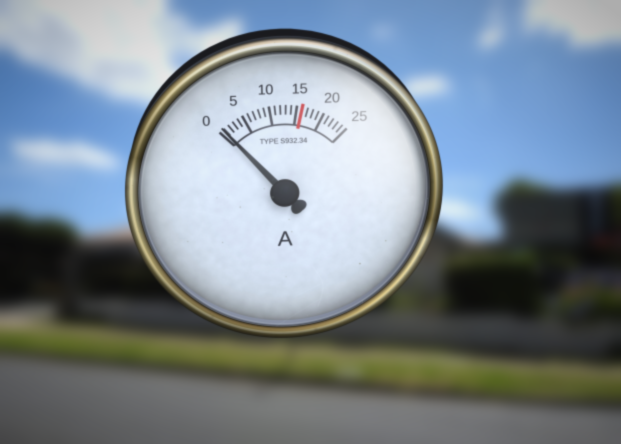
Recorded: 1 A
